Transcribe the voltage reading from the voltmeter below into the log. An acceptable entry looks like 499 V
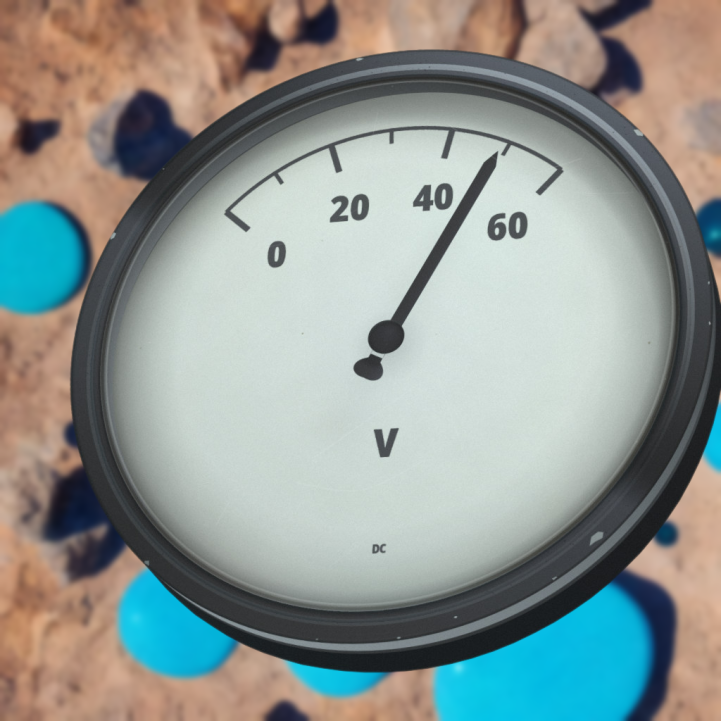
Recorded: 50 V
